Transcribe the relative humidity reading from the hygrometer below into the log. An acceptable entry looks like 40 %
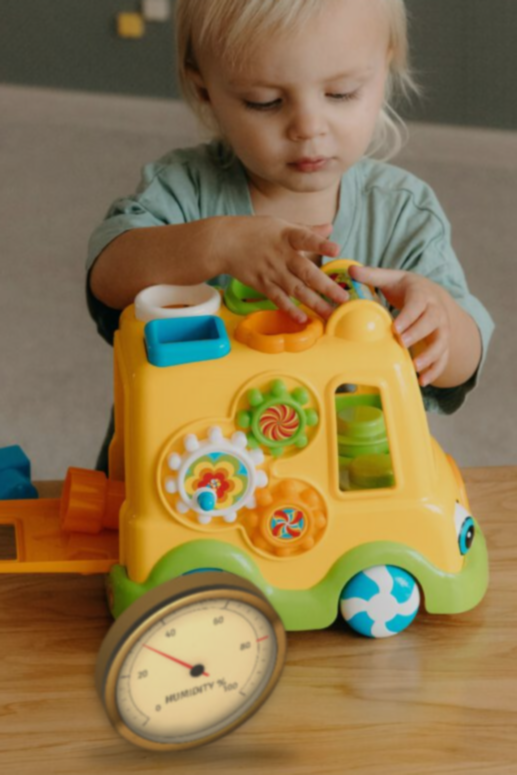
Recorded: 32 %
